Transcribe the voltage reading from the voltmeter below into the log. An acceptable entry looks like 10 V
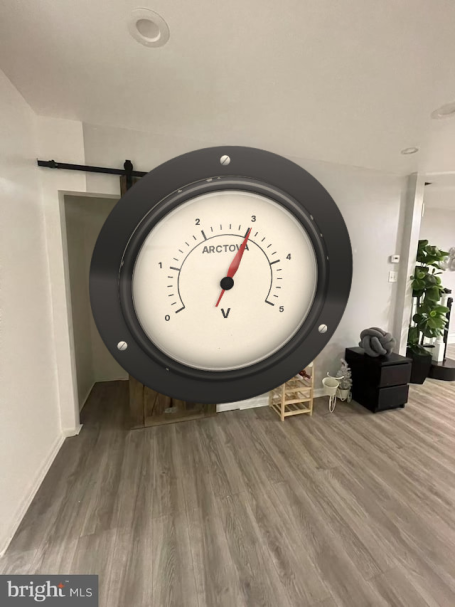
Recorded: 3 V
